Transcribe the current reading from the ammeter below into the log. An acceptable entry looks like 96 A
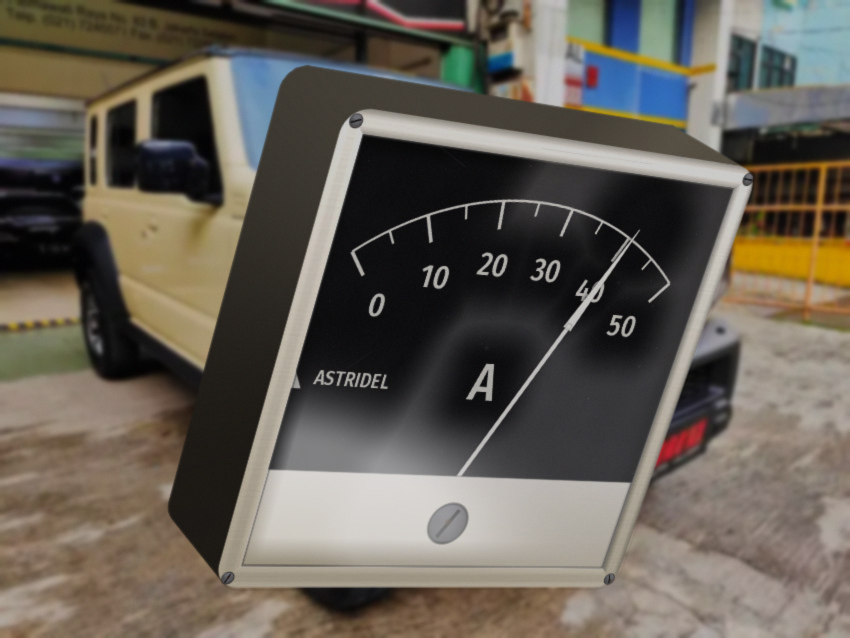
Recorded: 40 A
